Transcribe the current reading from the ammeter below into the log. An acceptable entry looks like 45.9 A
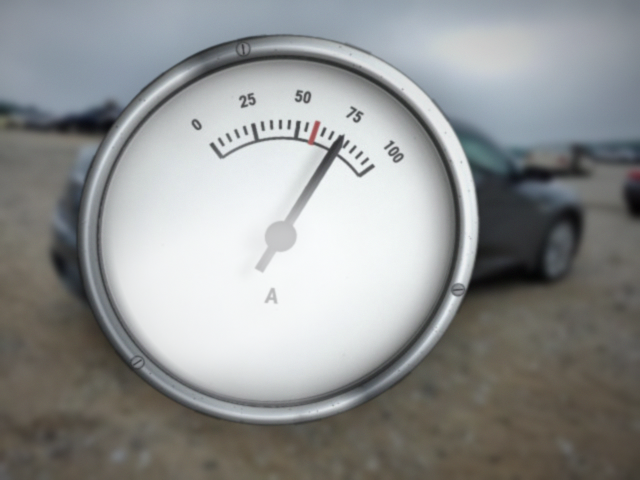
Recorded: 75 A
